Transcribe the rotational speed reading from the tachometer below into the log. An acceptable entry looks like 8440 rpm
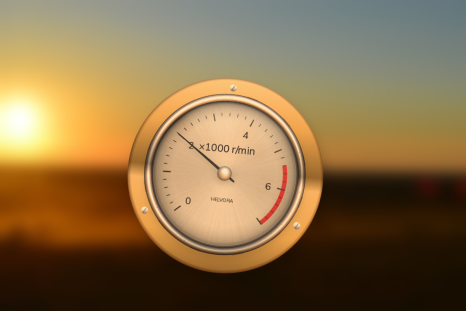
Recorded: 2000 rpm
